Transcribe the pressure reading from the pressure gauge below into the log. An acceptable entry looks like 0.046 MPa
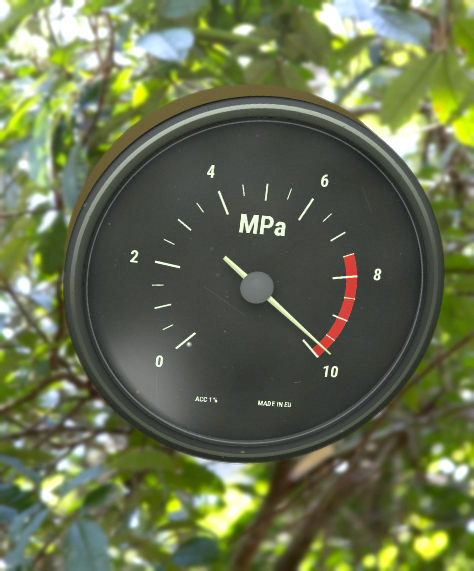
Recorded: 9.75 MPa
